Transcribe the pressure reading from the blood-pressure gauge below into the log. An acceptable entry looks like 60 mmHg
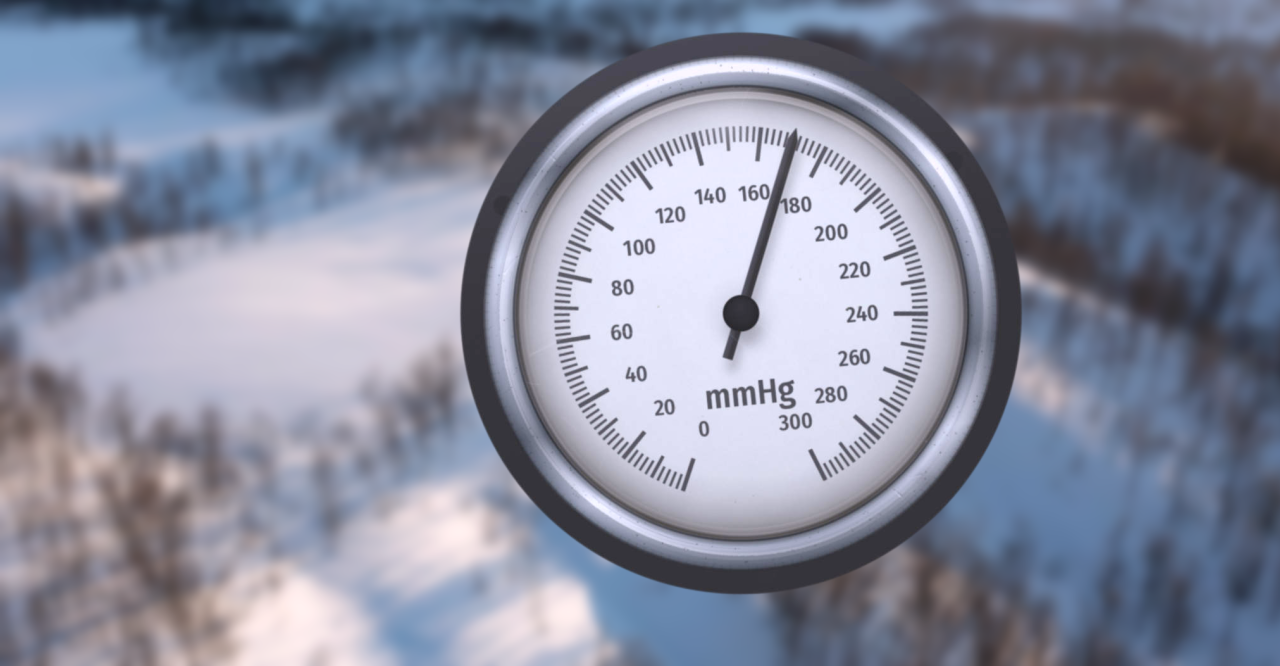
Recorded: 170 mmHg
